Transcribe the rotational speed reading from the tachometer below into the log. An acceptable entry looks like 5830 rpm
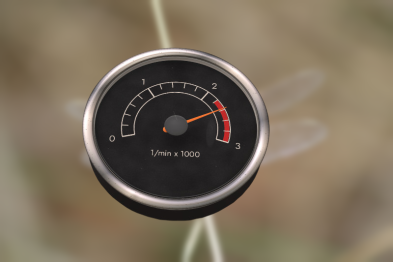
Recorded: 2400 rpm
